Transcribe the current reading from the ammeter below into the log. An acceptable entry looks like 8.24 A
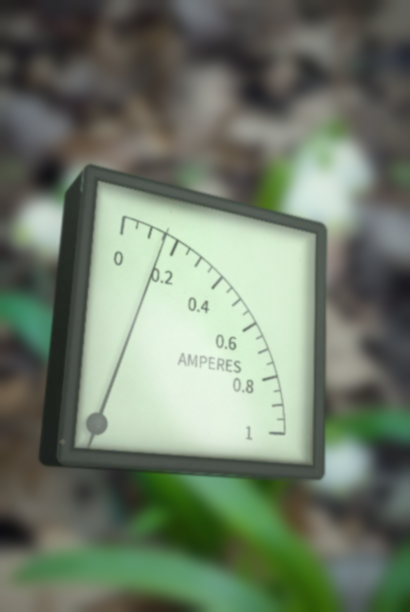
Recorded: 0.15 A
